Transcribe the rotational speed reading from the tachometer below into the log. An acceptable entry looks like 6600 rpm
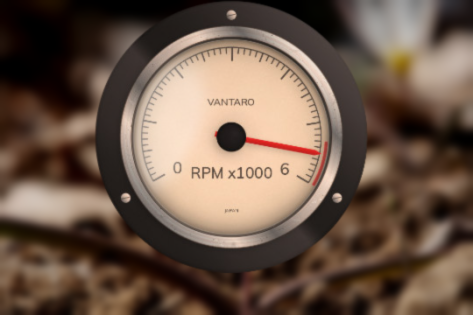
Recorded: 5500 rpm
